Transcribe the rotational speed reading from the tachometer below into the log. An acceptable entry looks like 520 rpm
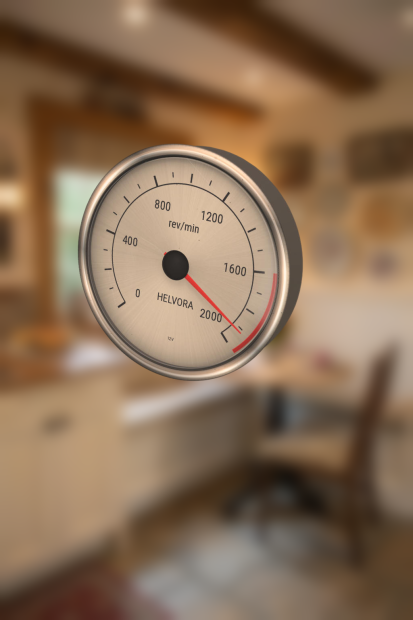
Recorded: 1900 rpm
